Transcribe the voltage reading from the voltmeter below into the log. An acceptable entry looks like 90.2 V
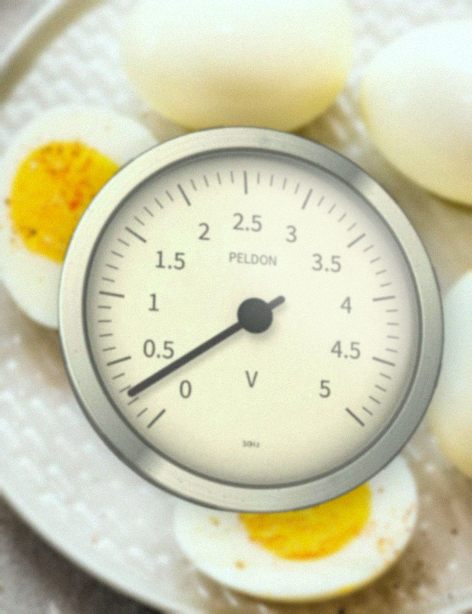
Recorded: 0.25 V
